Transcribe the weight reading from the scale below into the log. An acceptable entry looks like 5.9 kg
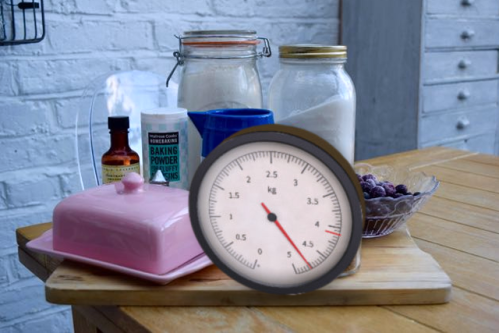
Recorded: 4.75 kg
